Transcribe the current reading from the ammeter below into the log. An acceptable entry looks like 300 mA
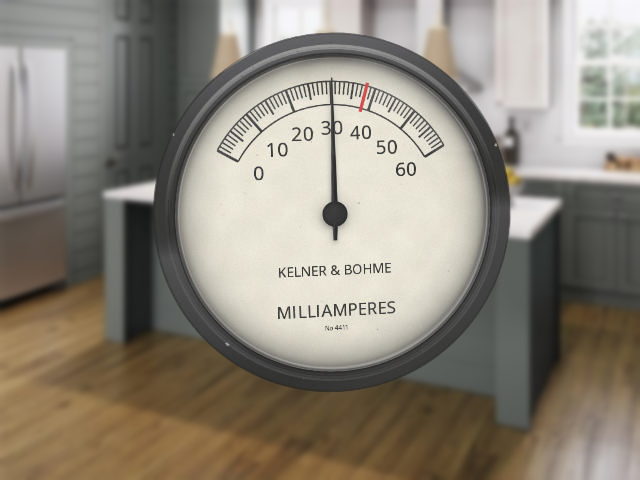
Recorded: 30 mA
